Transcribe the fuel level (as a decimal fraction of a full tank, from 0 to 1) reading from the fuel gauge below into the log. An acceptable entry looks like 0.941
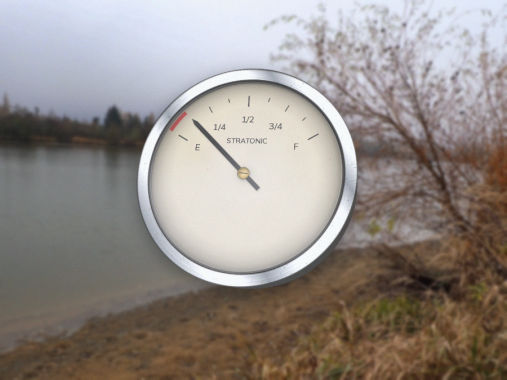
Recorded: 0.125
